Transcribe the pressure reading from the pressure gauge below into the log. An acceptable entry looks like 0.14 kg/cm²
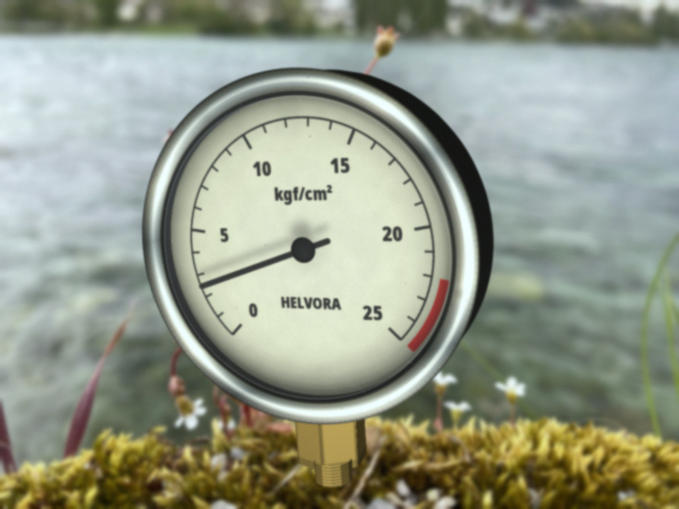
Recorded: 2.5 kg/cm²
